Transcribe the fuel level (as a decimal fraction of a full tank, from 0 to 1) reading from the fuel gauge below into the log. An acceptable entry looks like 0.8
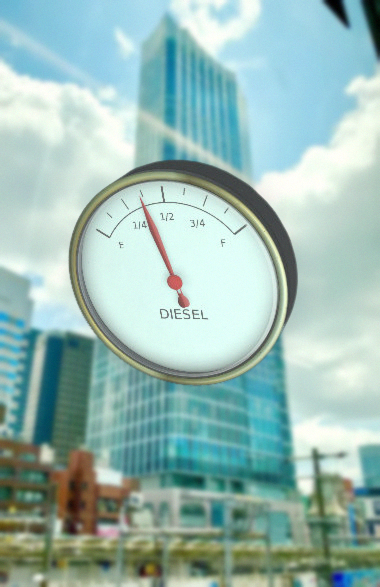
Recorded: 0.375
